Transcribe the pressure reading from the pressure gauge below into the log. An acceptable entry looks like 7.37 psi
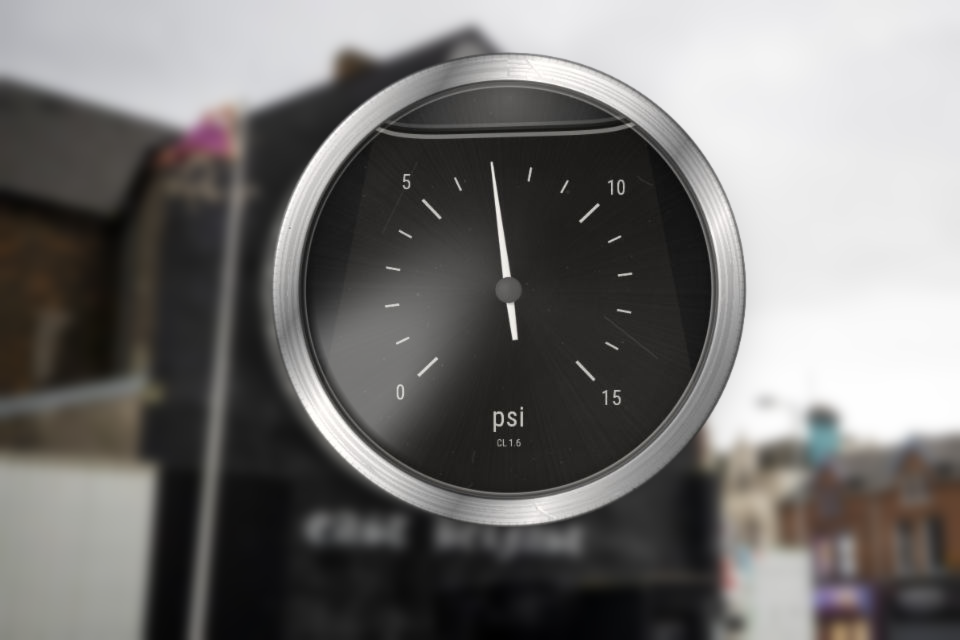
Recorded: 7 psi
